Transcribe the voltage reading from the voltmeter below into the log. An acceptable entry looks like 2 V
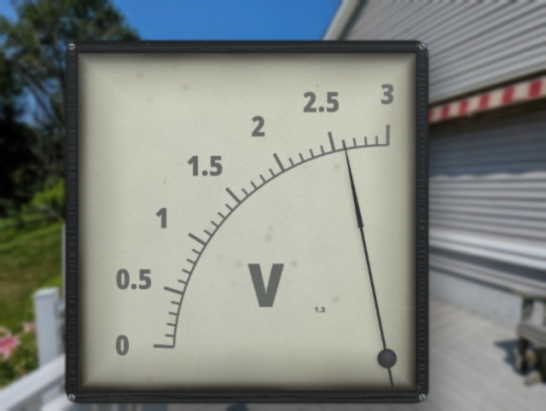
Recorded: 2.6 V
